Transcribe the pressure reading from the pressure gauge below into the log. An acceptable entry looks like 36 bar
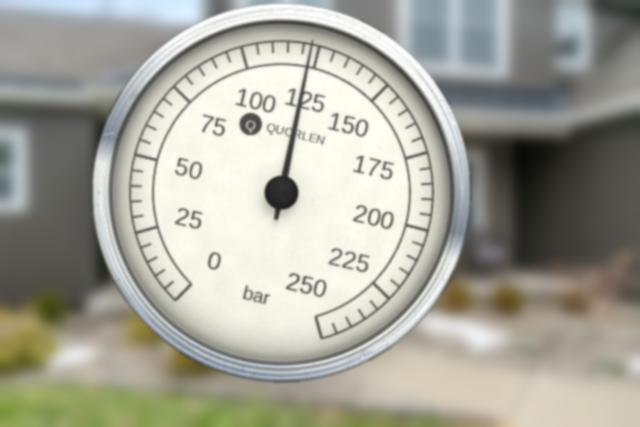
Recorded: 122.5 bar
